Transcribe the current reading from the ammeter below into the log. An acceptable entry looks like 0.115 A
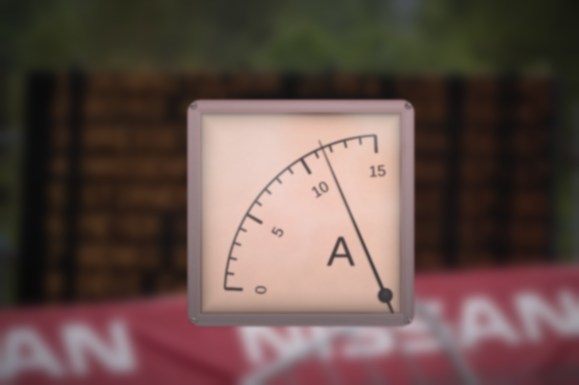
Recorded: 11.5 A
